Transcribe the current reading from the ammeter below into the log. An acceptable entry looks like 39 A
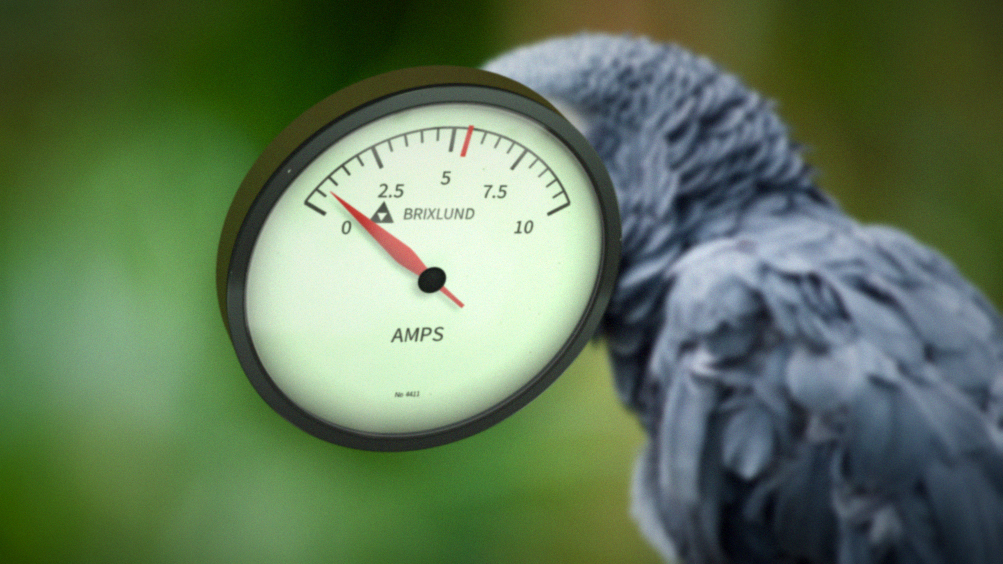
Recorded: 0.75 A
